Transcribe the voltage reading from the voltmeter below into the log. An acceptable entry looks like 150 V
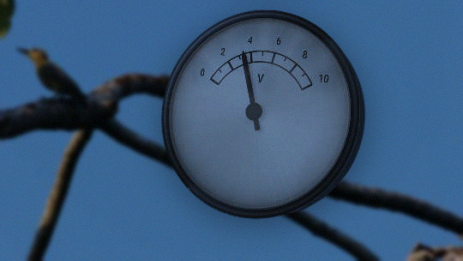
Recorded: 3.5 V
